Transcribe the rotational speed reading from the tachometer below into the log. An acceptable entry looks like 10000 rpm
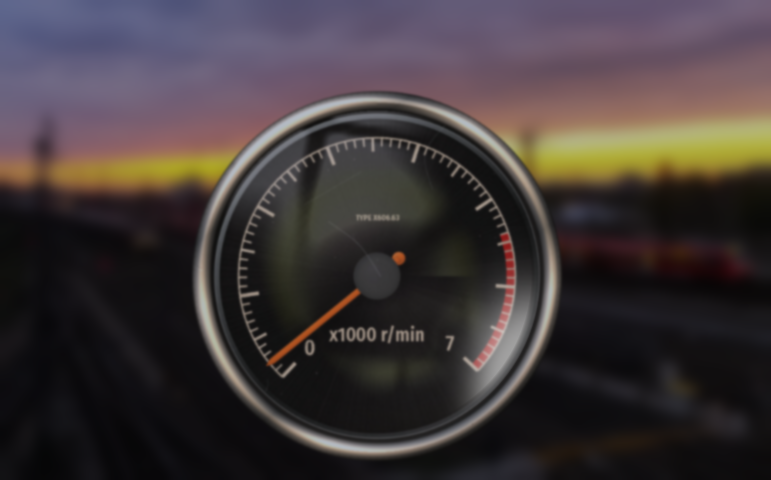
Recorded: 200 rpm
